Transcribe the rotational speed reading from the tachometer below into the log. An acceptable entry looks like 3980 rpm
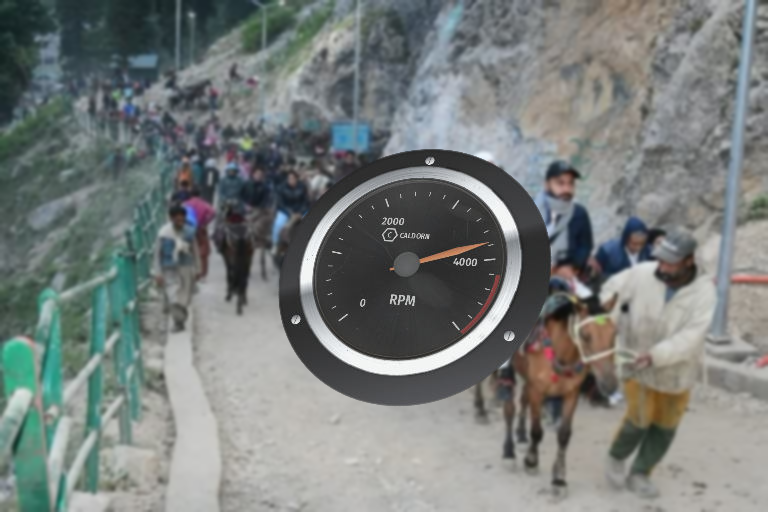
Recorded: 3800 rpm
